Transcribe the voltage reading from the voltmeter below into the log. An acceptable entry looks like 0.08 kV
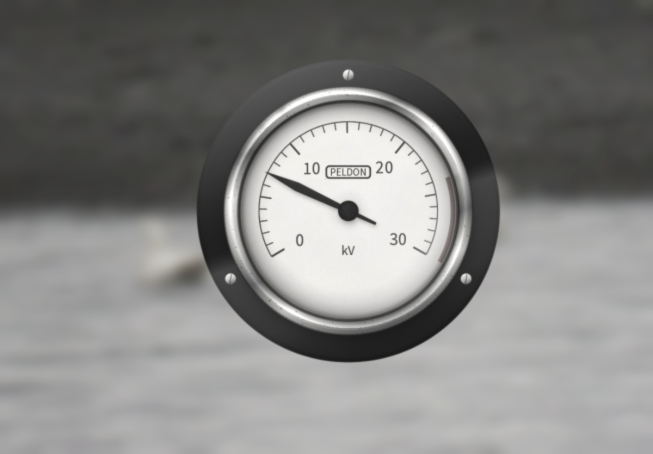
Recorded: 7 kV
